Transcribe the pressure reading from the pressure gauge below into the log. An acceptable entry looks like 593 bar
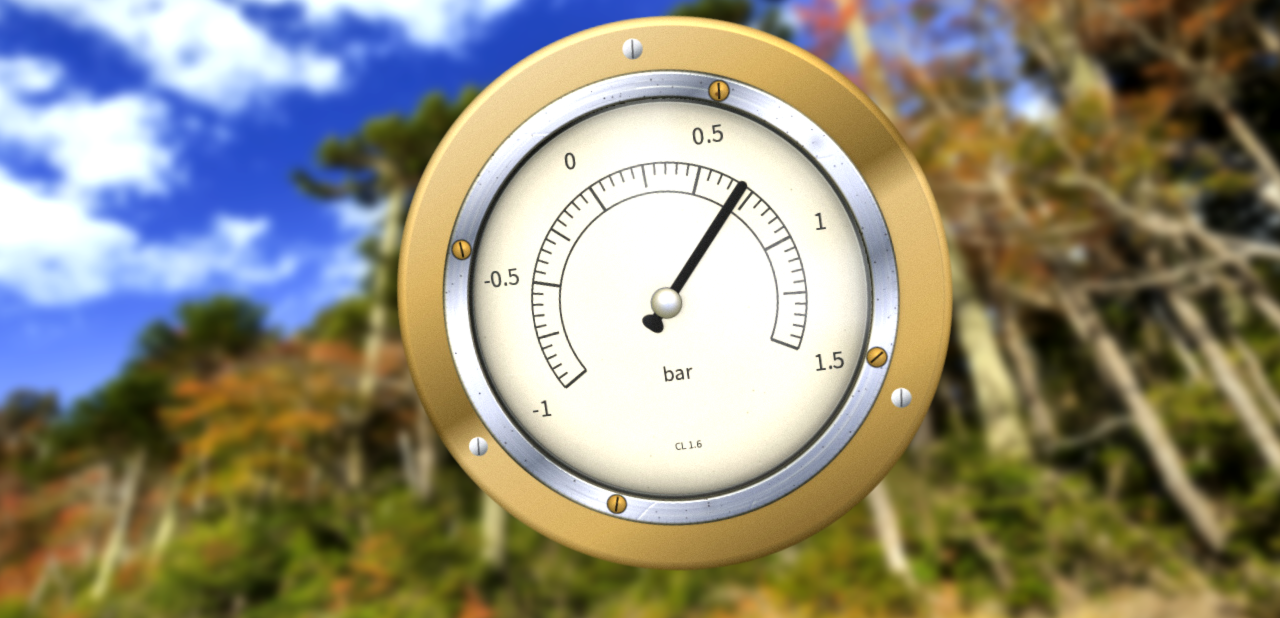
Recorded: 0.7 bar
